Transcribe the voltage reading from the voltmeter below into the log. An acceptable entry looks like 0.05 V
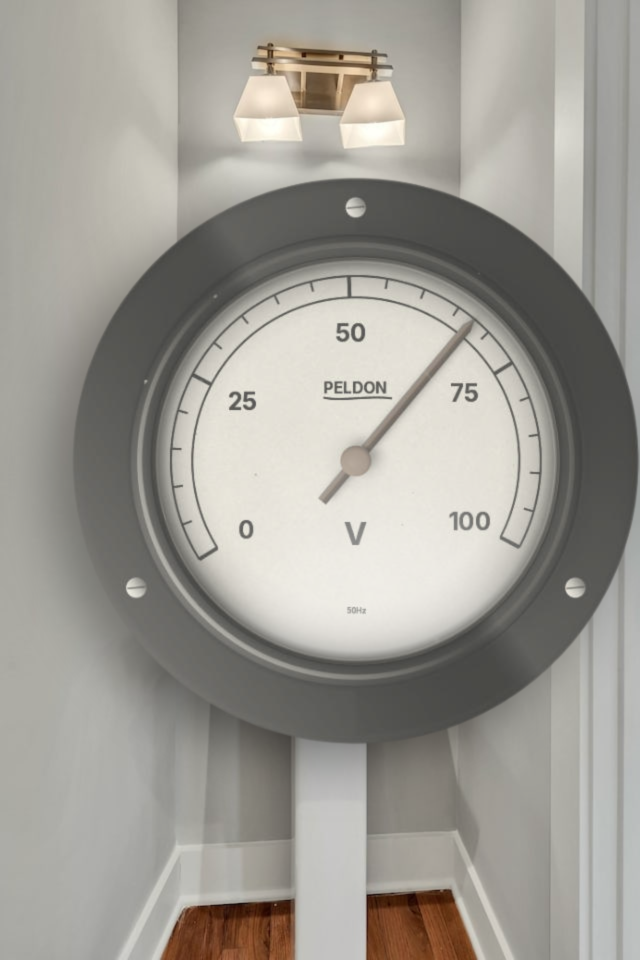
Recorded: 67.5 V
